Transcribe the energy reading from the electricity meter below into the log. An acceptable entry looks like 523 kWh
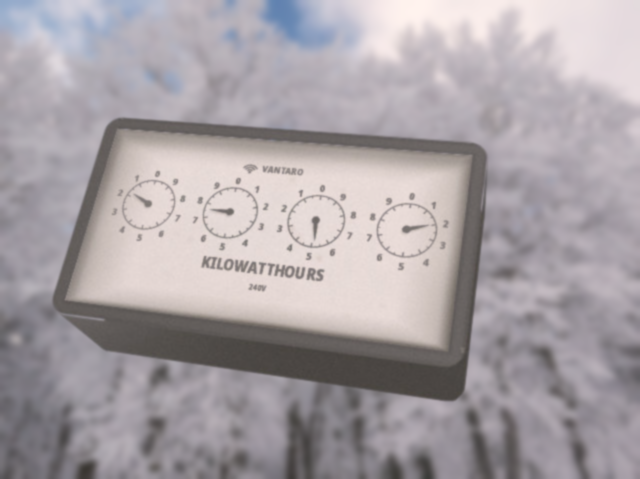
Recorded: 1752 kWh
